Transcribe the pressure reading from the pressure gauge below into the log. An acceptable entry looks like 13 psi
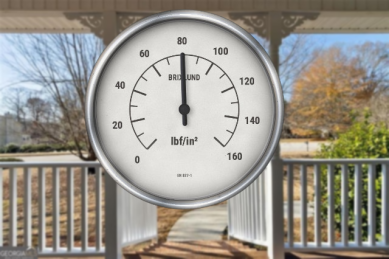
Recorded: 80 psi
